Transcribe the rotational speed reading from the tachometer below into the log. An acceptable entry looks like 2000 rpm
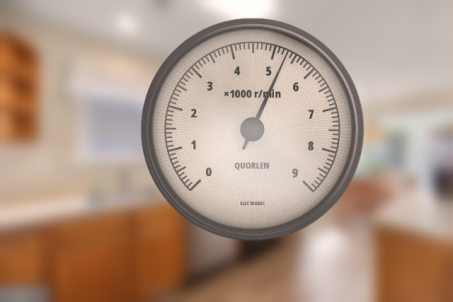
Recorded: 5300 rpm
